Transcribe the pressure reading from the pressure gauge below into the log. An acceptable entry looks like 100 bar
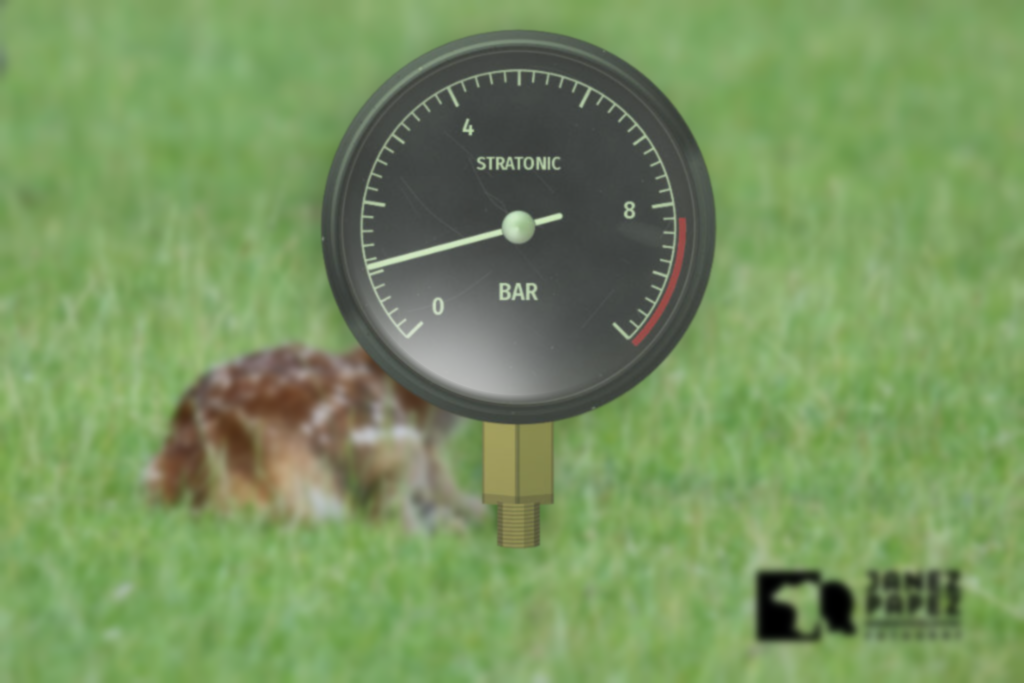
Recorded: 1.1 bar
